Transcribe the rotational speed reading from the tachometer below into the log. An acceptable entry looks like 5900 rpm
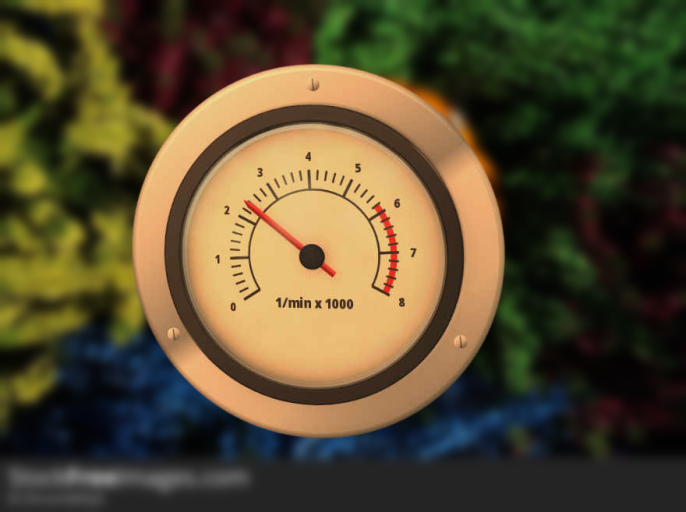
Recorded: 2400 rpm
